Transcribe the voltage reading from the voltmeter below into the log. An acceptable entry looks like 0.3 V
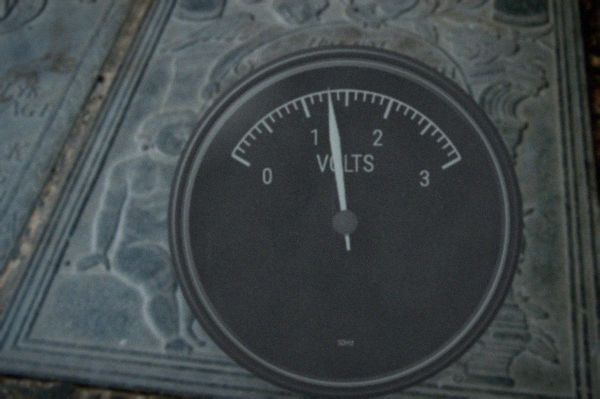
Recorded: 1.3 V
